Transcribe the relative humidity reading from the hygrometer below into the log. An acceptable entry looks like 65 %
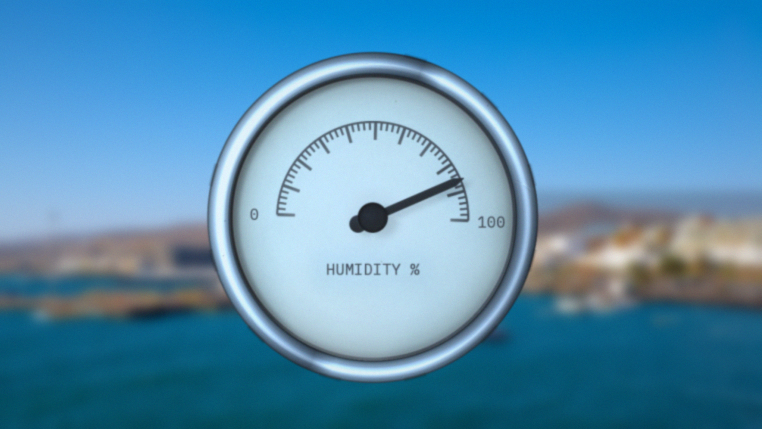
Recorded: 86 %
